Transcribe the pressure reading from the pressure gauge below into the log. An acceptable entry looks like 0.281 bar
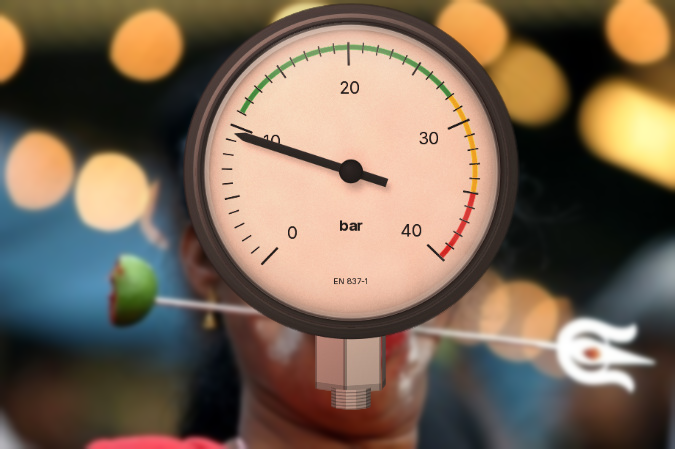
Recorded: 9.5 bar
